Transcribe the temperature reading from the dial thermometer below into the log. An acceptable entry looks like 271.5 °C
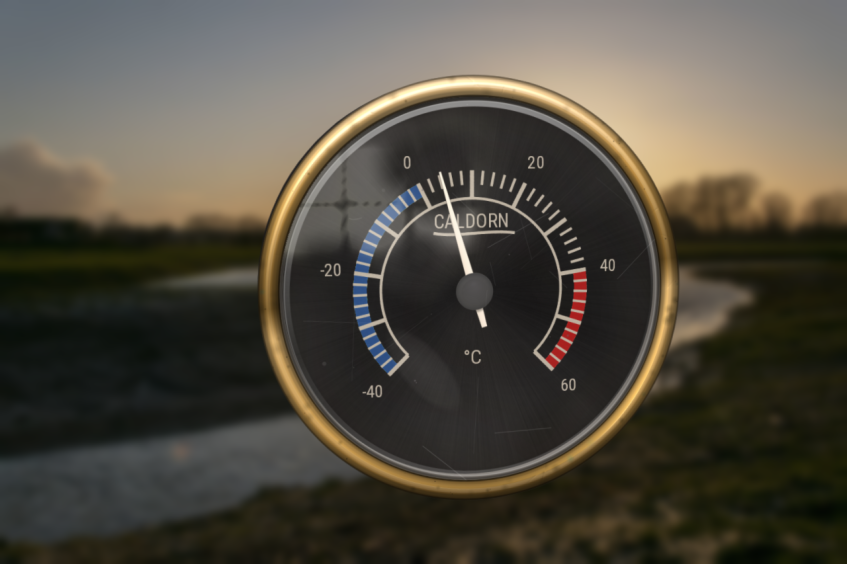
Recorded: 4 °C
